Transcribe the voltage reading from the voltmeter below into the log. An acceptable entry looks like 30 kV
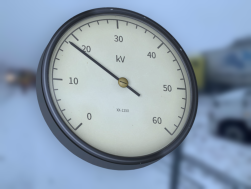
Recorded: 18 kV
